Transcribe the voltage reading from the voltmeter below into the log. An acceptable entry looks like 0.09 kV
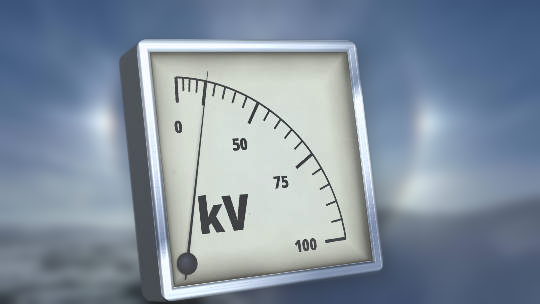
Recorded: 25 kV
